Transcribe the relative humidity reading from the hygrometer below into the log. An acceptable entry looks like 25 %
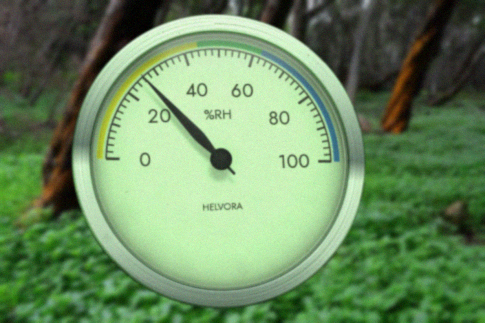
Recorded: 26 %
